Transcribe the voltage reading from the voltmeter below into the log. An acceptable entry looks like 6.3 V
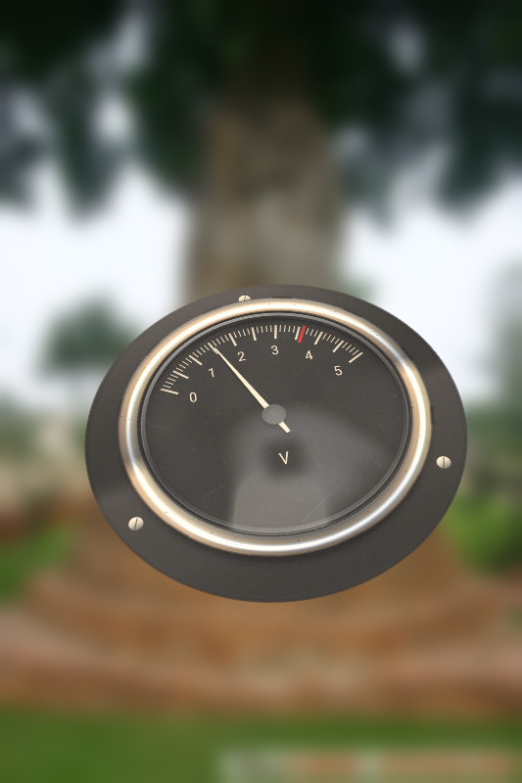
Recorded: 1.5 V
